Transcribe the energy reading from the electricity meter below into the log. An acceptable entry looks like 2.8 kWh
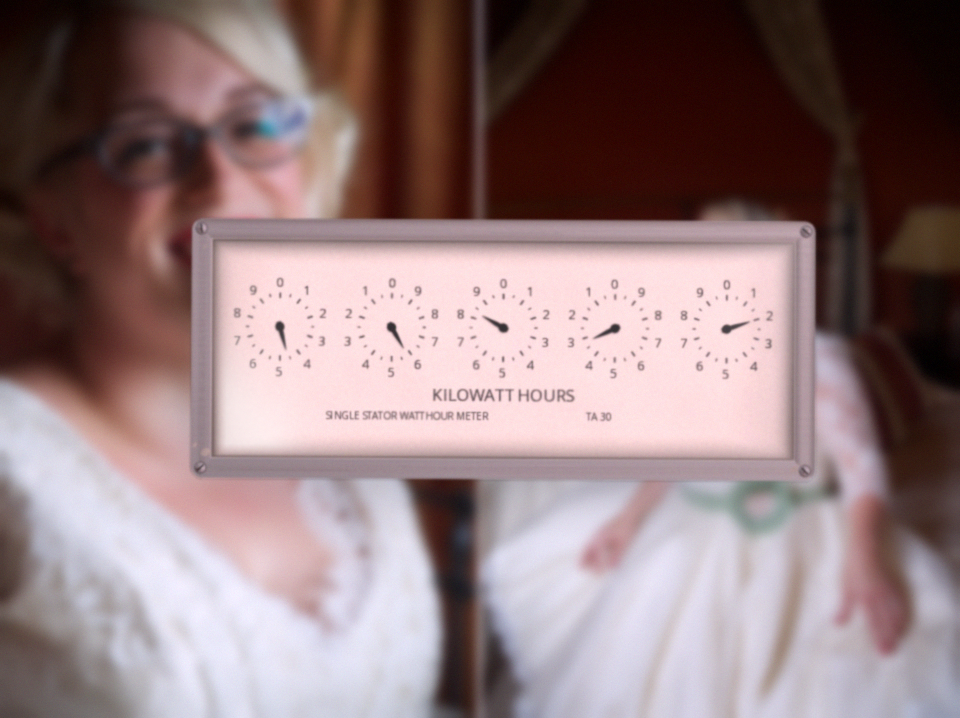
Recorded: 45832 kWh
